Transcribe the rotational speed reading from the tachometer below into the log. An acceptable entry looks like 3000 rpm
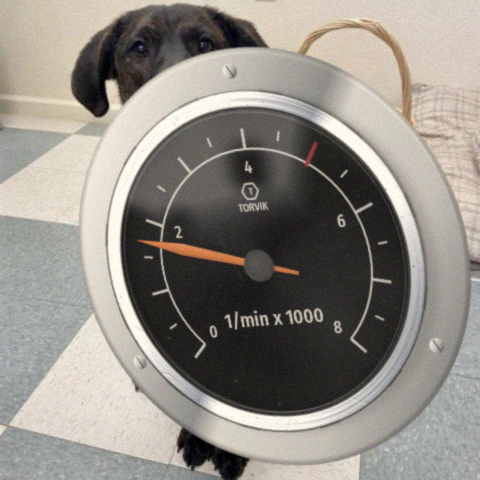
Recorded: 1750 rpm
